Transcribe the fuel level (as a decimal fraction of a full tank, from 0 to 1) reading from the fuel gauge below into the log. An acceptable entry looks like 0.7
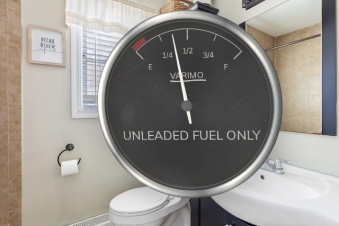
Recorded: 0.375
